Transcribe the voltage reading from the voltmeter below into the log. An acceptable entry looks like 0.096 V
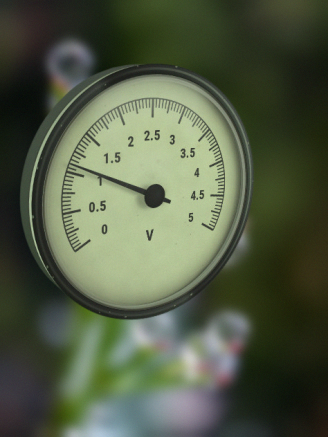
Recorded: 1.1 V
